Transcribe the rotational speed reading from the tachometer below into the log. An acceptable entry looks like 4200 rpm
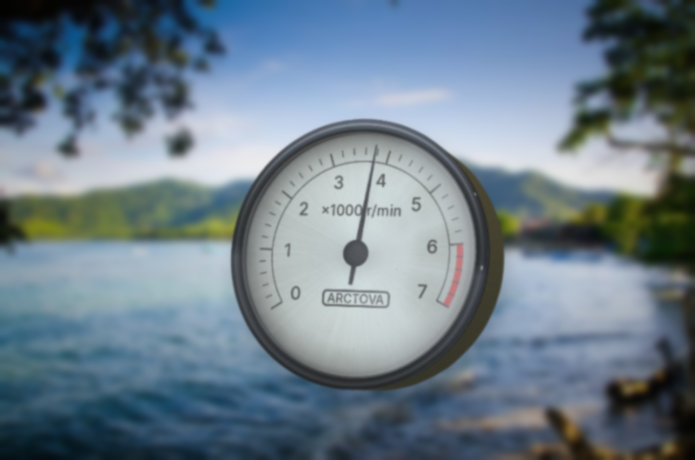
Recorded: 3800 rpm
